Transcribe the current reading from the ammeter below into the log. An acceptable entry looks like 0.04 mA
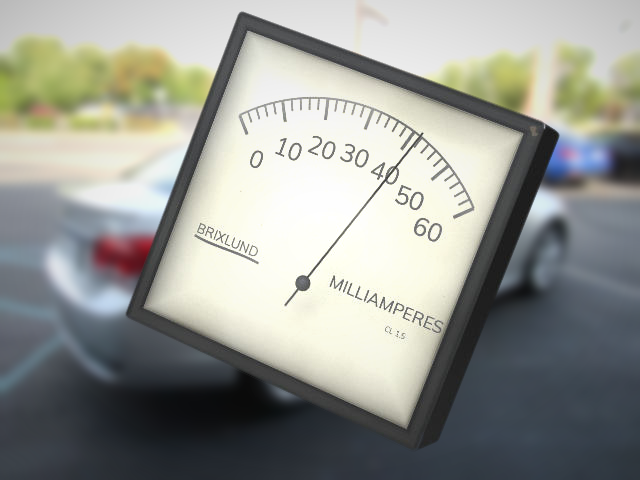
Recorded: 42 mA
